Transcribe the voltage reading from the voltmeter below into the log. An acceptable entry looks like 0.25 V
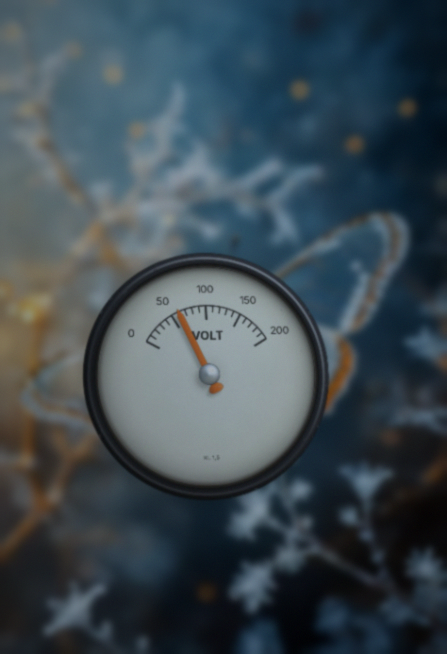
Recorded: 60 V
